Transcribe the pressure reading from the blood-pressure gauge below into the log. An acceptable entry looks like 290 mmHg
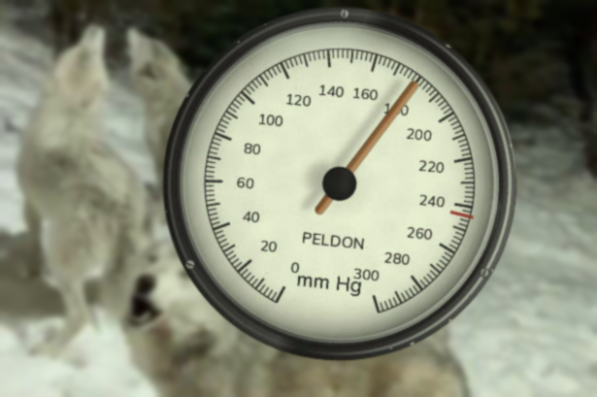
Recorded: 180 mmHg
